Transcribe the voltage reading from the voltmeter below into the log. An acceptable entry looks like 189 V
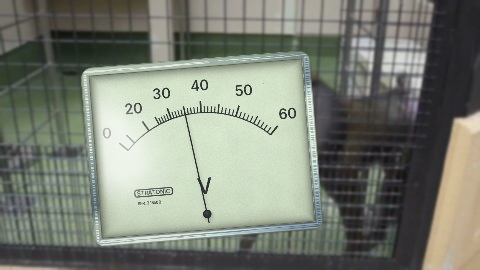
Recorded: 35 V
